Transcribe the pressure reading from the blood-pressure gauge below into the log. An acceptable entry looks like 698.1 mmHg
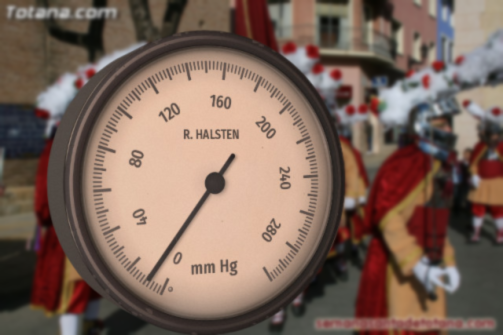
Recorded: 10 mmHg
